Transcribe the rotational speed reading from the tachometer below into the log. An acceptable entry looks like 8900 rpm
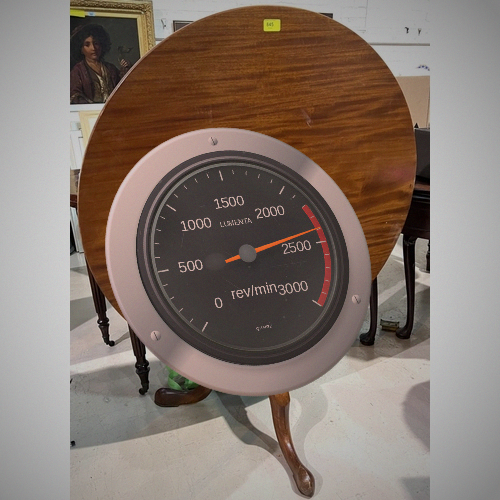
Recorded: 2400 rpm
